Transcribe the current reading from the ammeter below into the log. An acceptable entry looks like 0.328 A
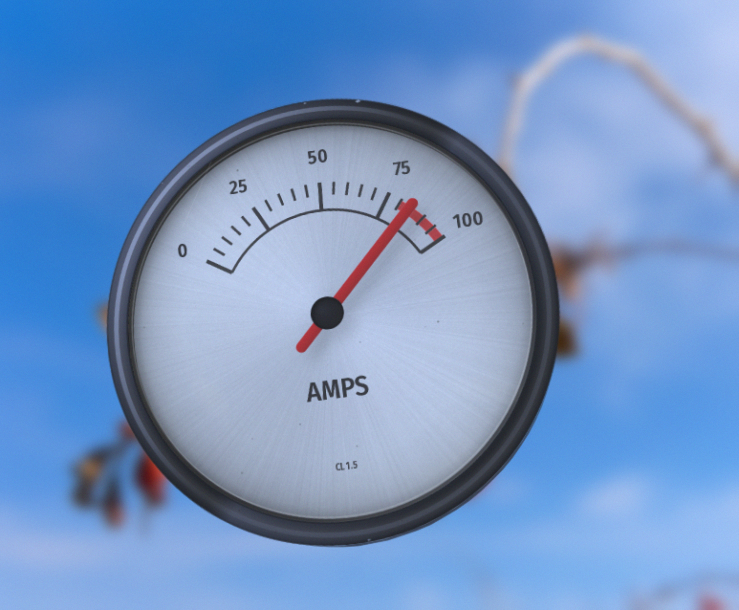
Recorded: 85 A
